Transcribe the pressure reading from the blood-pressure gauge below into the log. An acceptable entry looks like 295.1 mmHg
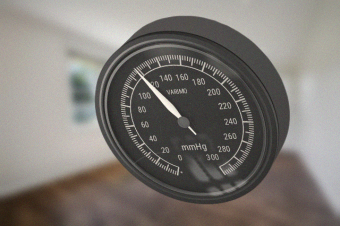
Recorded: 120 mmHg
